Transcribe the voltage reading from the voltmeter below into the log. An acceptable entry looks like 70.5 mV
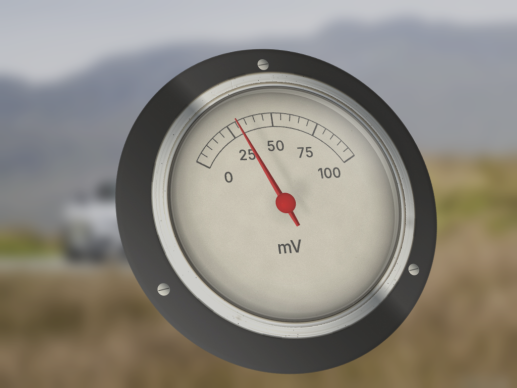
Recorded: 30 mV
